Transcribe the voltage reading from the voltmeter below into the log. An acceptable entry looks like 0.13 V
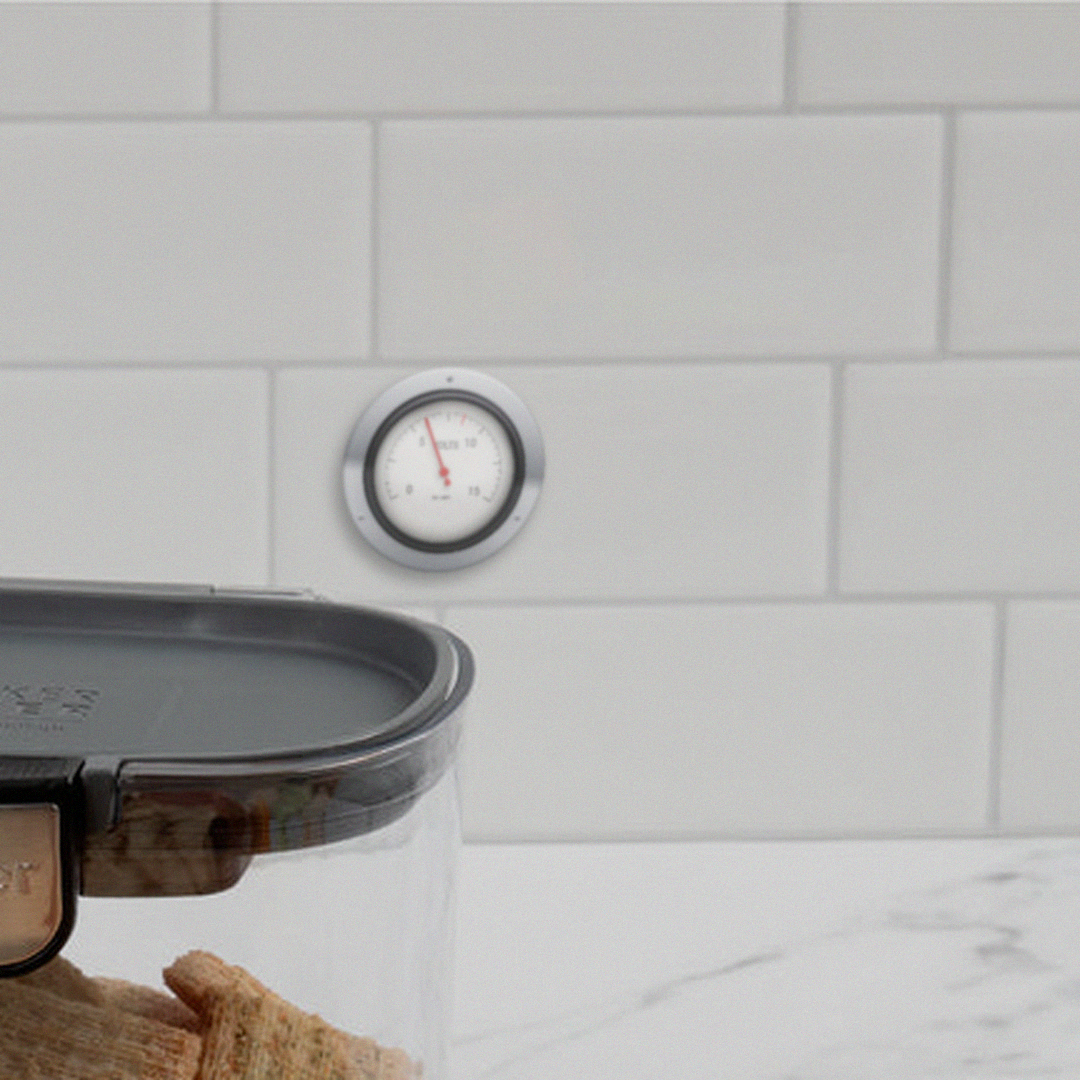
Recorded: 6 V
